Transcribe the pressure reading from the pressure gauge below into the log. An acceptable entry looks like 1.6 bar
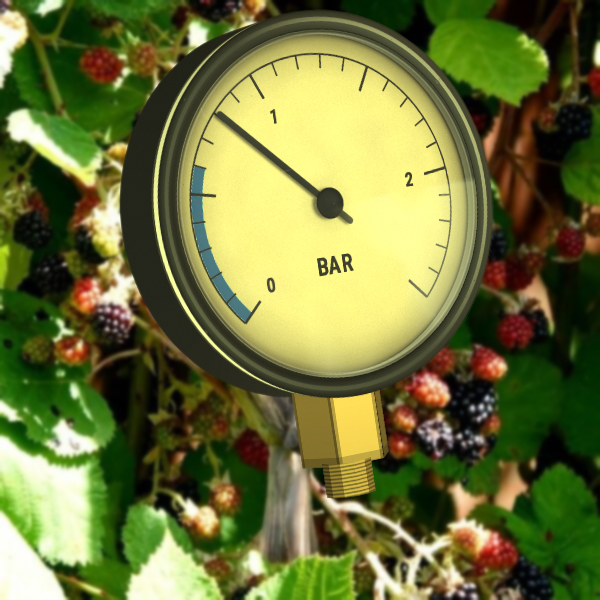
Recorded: 0.8 bar
